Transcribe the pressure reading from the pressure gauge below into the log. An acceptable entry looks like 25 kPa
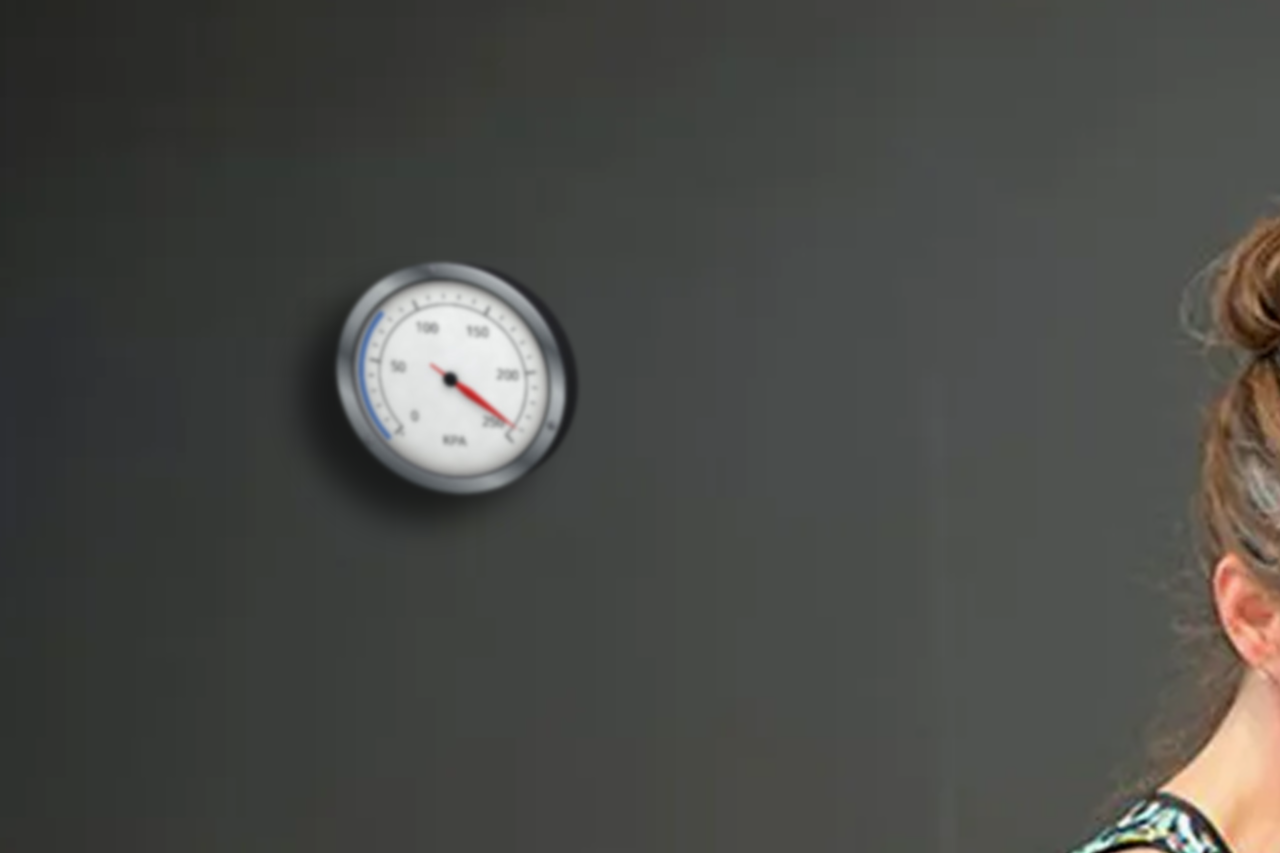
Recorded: 240 kPa
